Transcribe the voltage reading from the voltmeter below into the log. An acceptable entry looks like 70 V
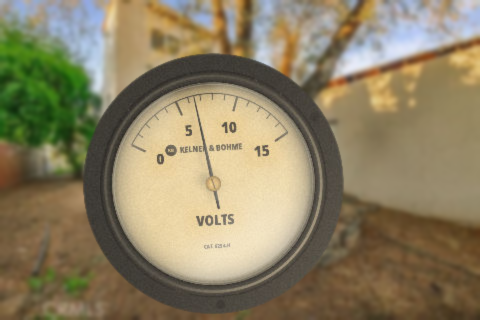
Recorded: 6.5 V
